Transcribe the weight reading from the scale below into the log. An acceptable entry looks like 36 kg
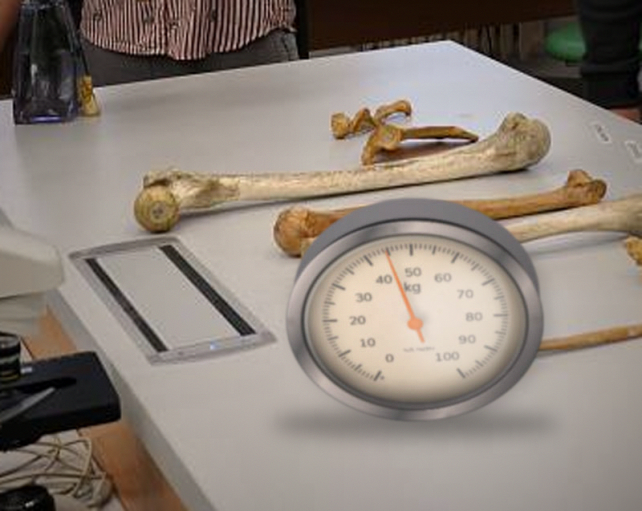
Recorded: 45 kg
